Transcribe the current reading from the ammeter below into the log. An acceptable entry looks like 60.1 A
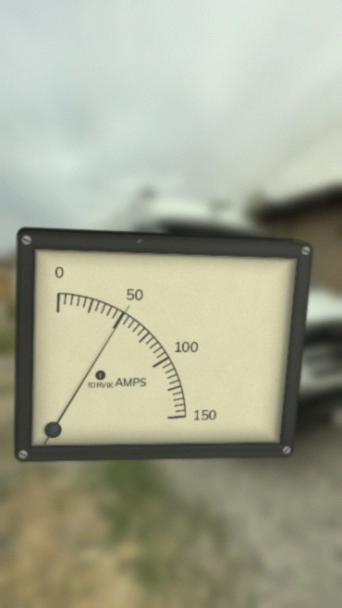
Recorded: 50 A
